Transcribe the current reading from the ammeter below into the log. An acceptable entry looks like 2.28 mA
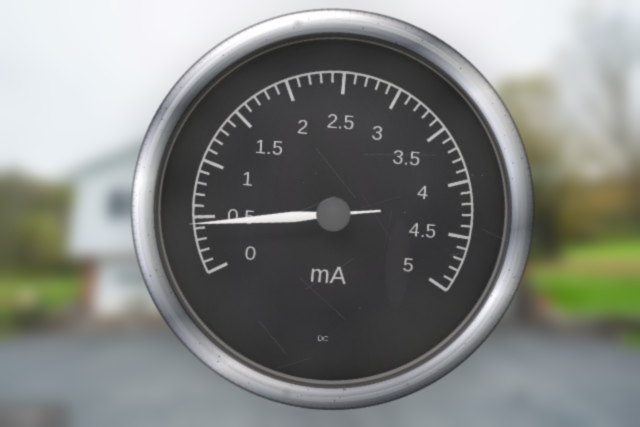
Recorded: 0.45 mA
